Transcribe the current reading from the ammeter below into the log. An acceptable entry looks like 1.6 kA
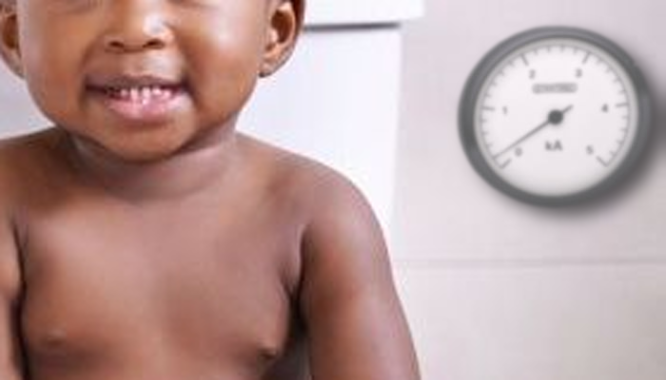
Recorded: 0.2 kA
